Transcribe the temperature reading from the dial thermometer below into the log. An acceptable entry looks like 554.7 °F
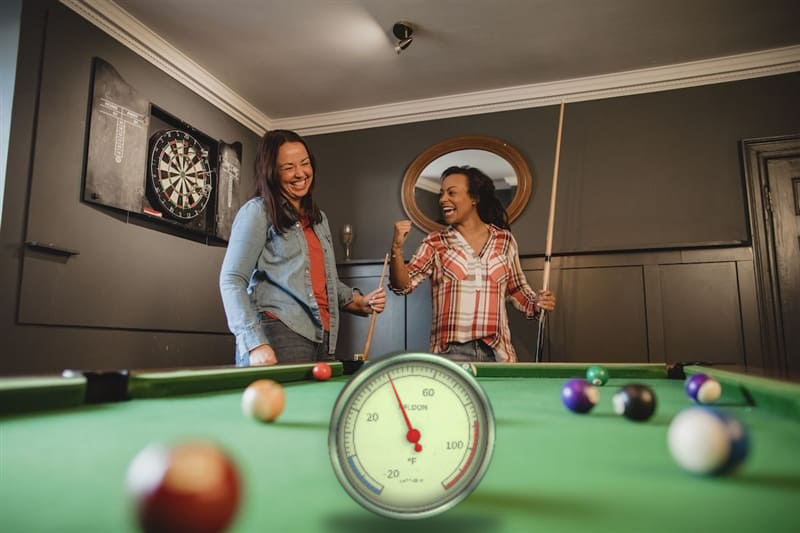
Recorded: 40 °F
